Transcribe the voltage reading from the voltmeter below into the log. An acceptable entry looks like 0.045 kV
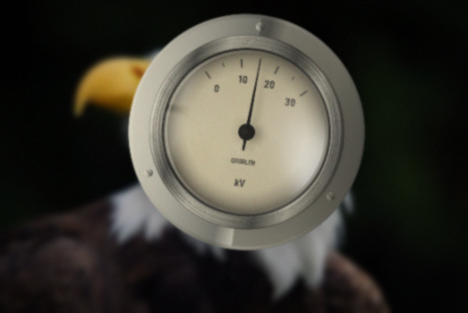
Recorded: 15 kV
